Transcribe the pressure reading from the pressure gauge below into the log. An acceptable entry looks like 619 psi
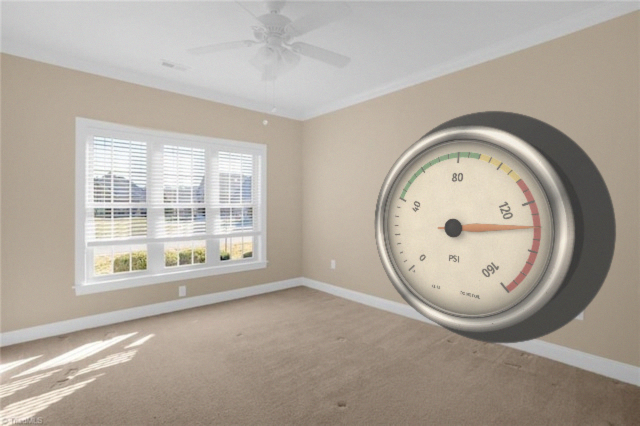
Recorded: 130 psi
